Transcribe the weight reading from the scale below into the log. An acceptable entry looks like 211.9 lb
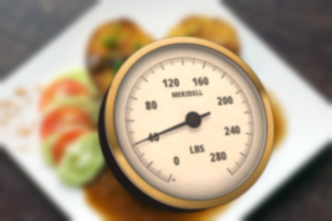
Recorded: 40 lb
